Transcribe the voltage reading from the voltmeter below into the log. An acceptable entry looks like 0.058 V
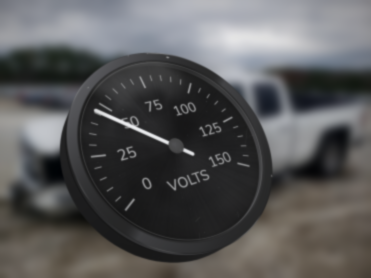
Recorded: 45 V
